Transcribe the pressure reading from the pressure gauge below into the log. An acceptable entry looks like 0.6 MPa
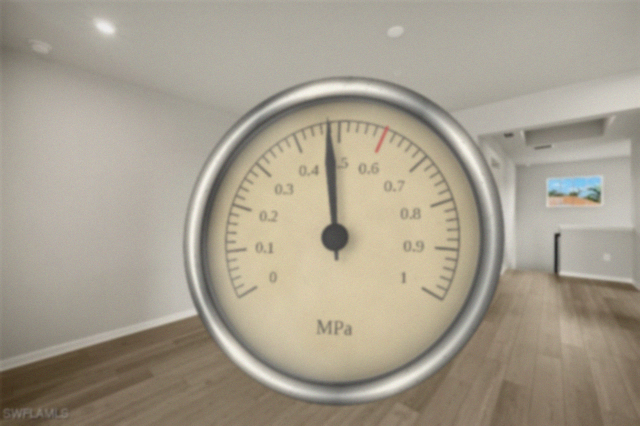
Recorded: 0.48 MPa
